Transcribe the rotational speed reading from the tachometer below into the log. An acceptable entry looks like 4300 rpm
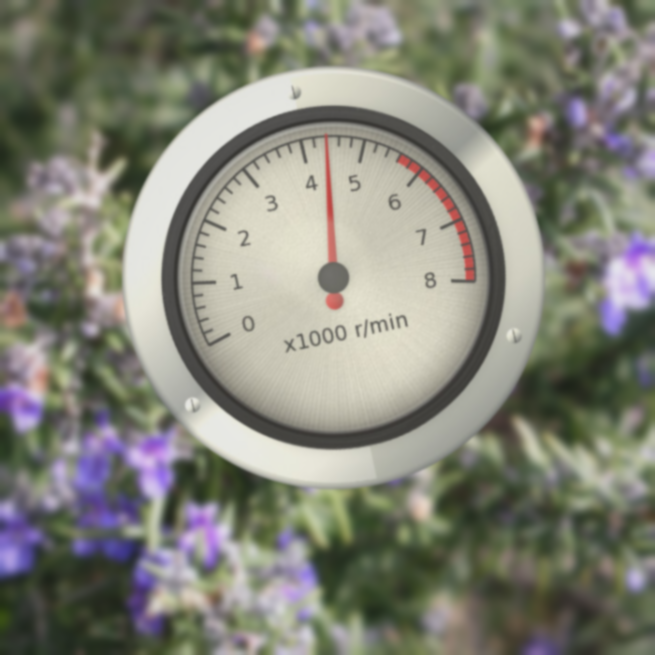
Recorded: 4400 rpm
